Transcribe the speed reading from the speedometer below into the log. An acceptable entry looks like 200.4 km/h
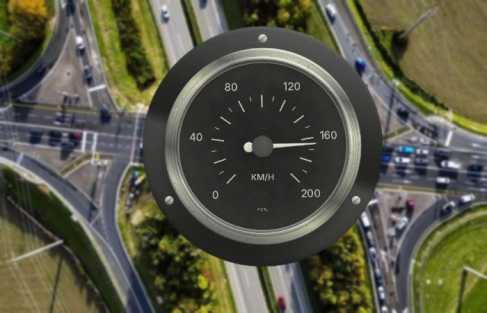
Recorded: 165 km/h
